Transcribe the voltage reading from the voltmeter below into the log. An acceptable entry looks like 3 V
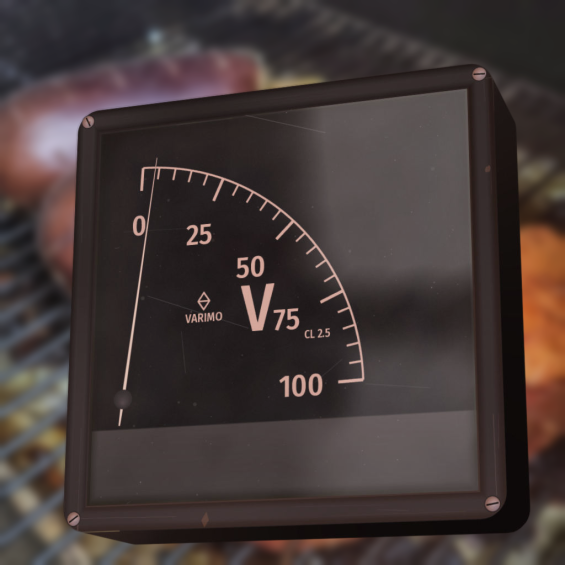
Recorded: 5 V
